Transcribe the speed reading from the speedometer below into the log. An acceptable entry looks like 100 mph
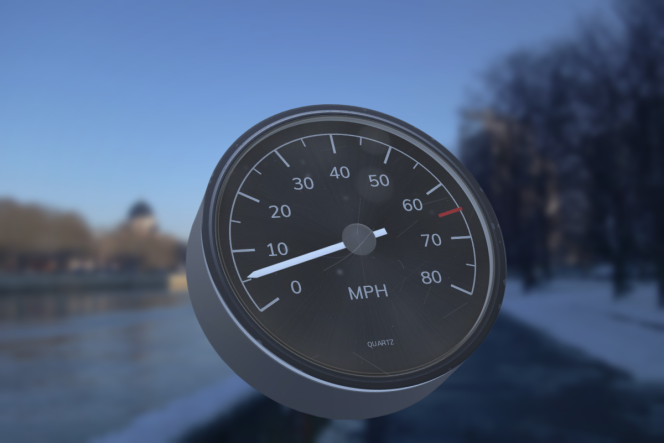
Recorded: 5 mph
